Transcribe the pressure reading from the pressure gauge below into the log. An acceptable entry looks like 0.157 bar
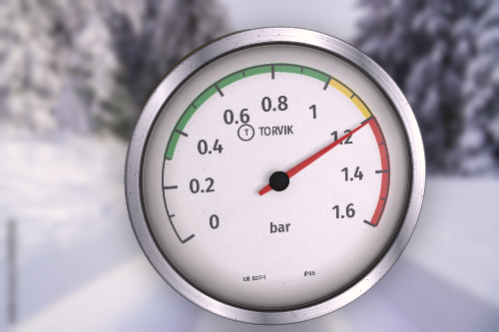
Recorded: 1.2 bar
